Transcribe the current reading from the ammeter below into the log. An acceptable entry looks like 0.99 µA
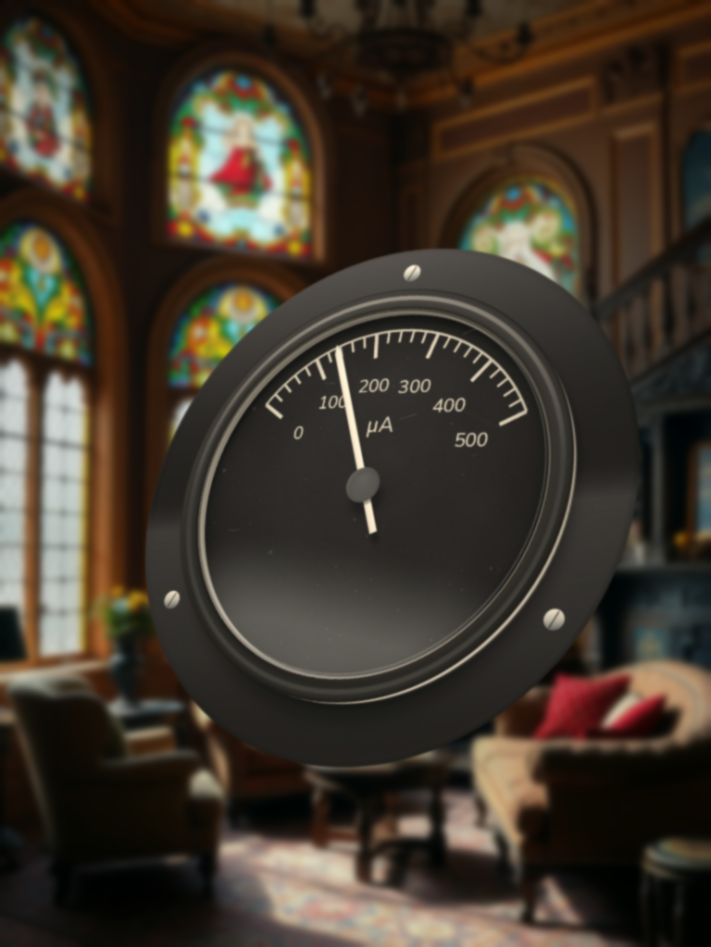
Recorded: 140 µA
